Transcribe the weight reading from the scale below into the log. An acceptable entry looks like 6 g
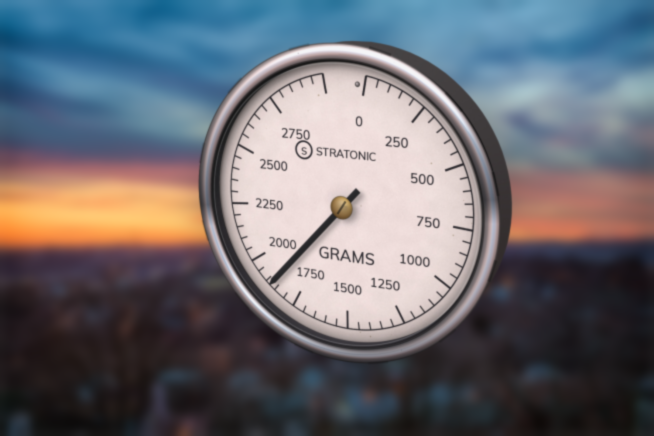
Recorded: 1875 g
